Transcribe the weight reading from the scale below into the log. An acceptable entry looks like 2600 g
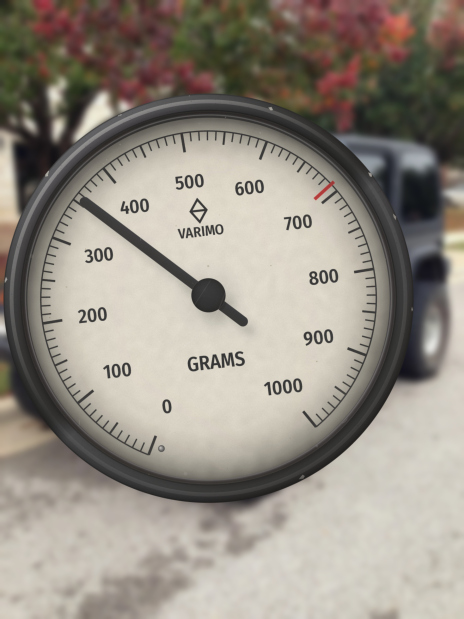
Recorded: 355 g
